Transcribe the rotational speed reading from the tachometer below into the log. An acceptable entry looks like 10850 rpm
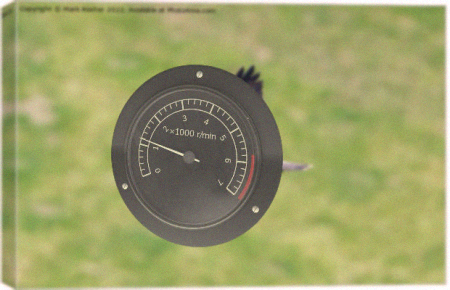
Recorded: 1200 rpm
